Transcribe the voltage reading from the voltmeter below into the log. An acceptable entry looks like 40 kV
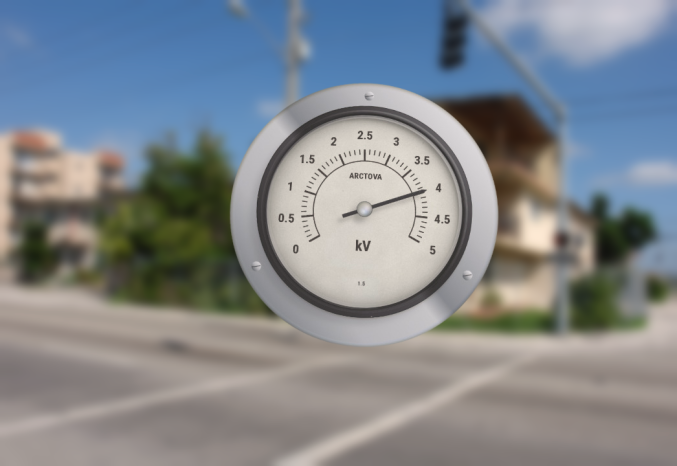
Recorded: 4 kV
